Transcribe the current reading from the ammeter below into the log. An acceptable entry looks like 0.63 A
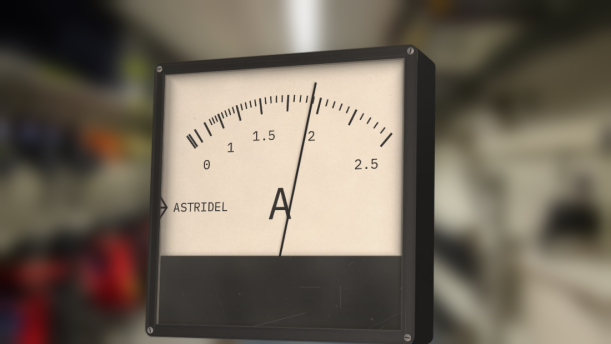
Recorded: 1.95 A
